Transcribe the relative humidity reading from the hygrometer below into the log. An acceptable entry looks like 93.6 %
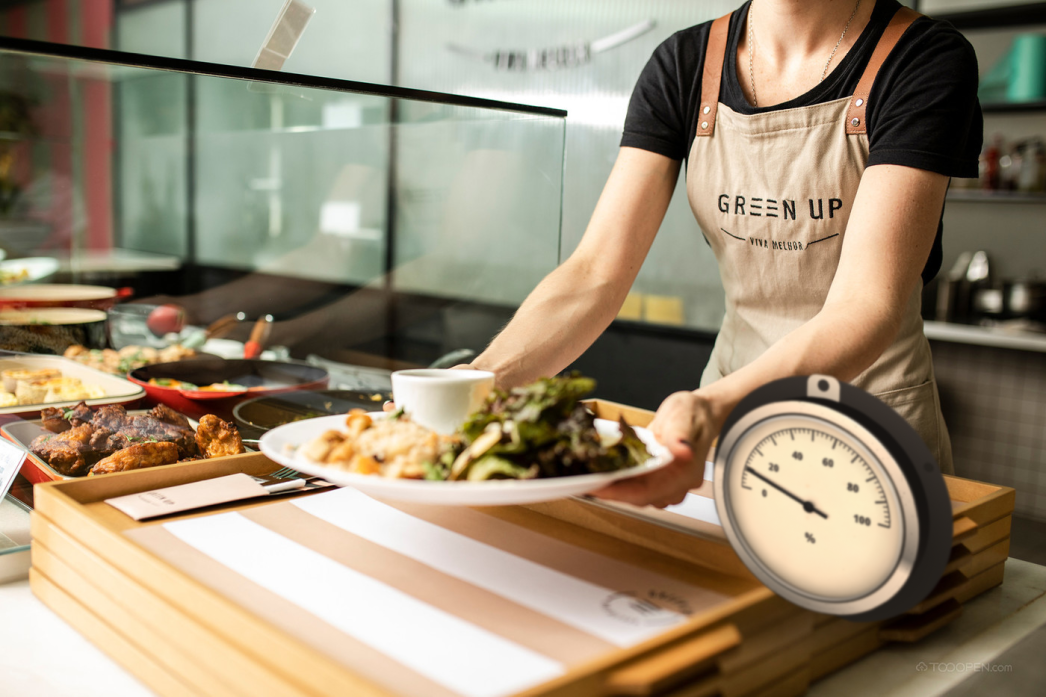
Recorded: 10 %
